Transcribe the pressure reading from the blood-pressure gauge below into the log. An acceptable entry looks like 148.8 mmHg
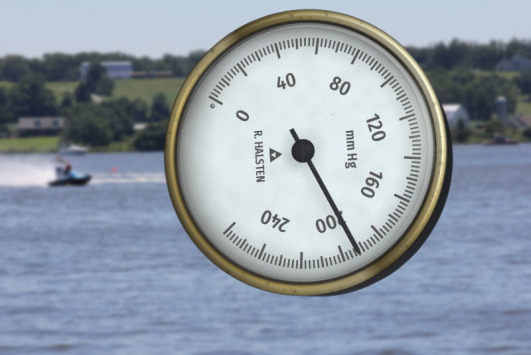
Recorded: 192 mmHg
